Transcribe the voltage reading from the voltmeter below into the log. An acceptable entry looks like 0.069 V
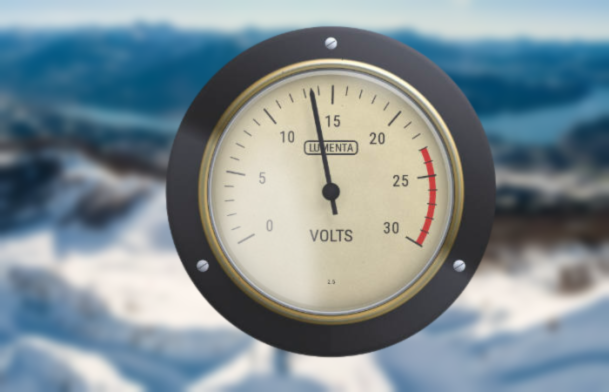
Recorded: 13.5 V
